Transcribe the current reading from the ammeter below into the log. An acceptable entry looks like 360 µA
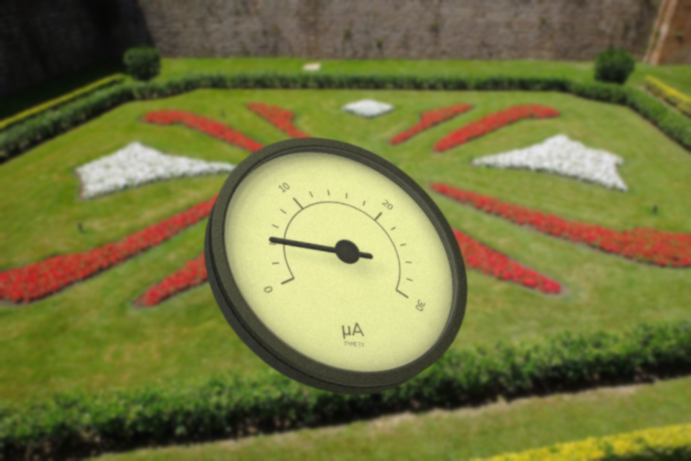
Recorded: 4 µA
